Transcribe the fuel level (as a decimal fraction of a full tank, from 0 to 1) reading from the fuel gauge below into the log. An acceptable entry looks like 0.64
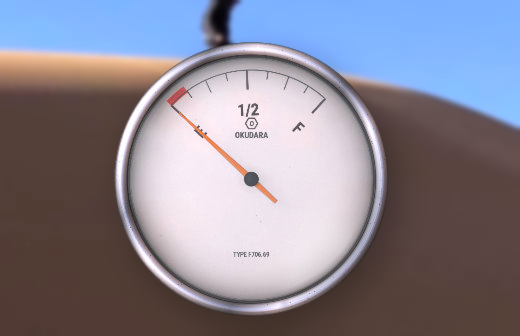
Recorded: 0
